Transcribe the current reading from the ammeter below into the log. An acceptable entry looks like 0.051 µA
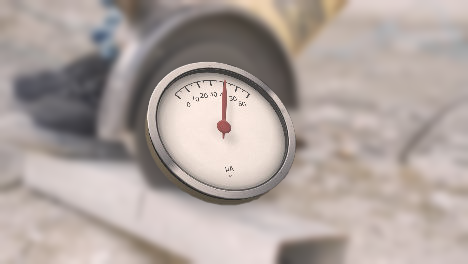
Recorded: 40 µA
